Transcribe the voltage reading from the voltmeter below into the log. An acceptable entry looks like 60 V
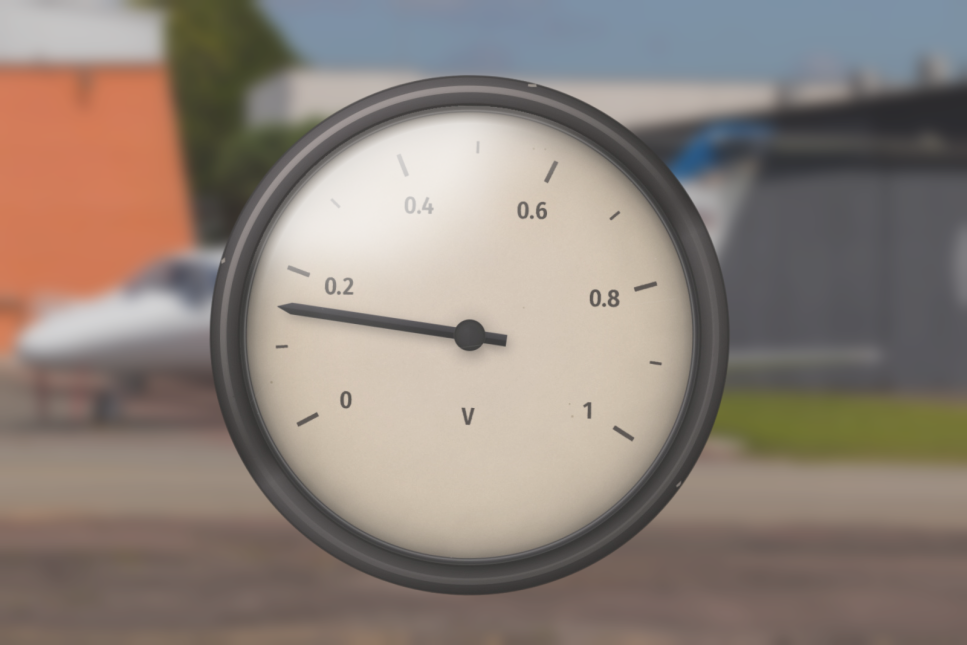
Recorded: 0.15 V
